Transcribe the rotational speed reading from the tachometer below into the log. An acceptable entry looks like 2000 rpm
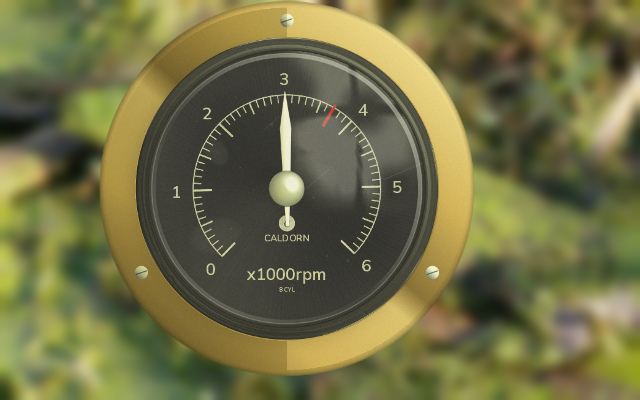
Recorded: 3000 rpm
